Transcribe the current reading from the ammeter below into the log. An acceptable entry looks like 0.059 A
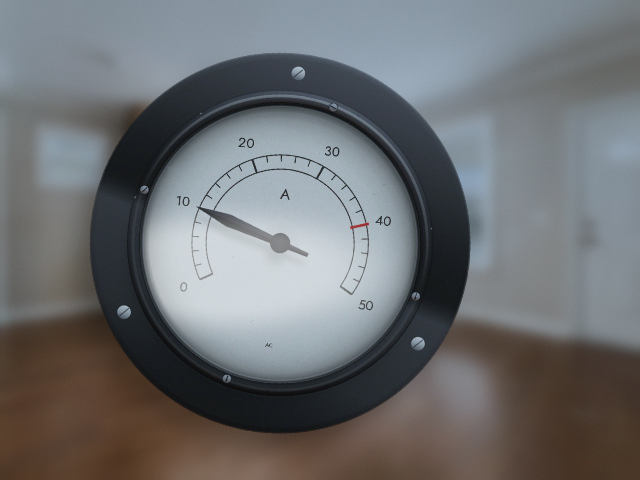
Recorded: 10 A
